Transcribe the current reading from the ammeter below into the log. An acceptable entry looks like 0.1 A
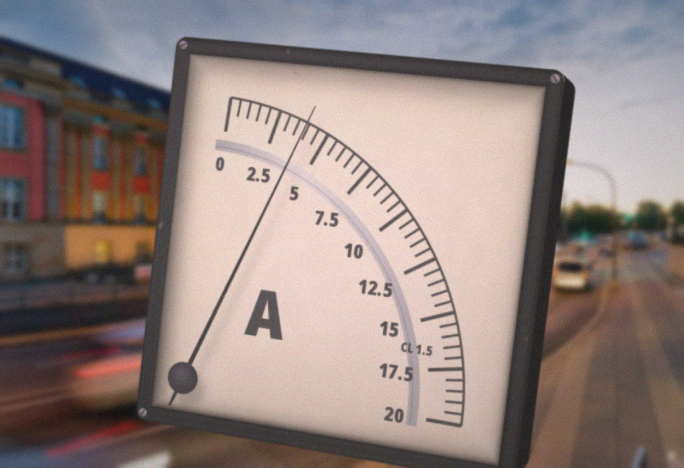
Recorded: 4 A
